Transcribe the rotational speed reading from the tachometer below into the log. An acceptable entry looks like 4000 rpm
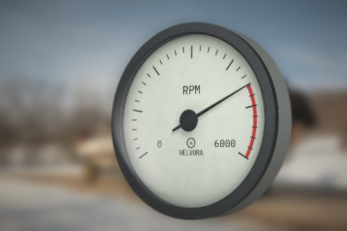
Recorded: 4600 rpm
